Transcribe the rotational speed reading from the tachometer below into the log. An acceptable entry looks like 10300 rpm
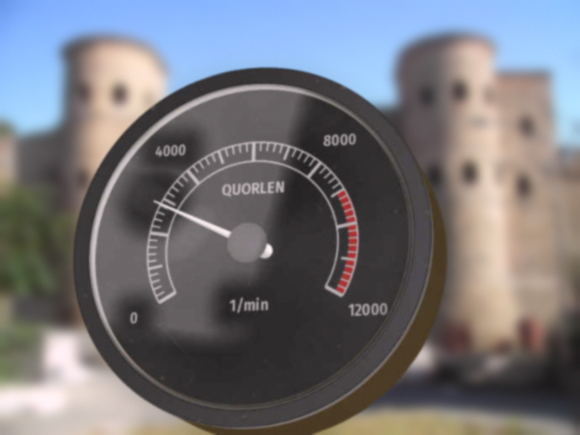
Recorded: 2800 rpm
